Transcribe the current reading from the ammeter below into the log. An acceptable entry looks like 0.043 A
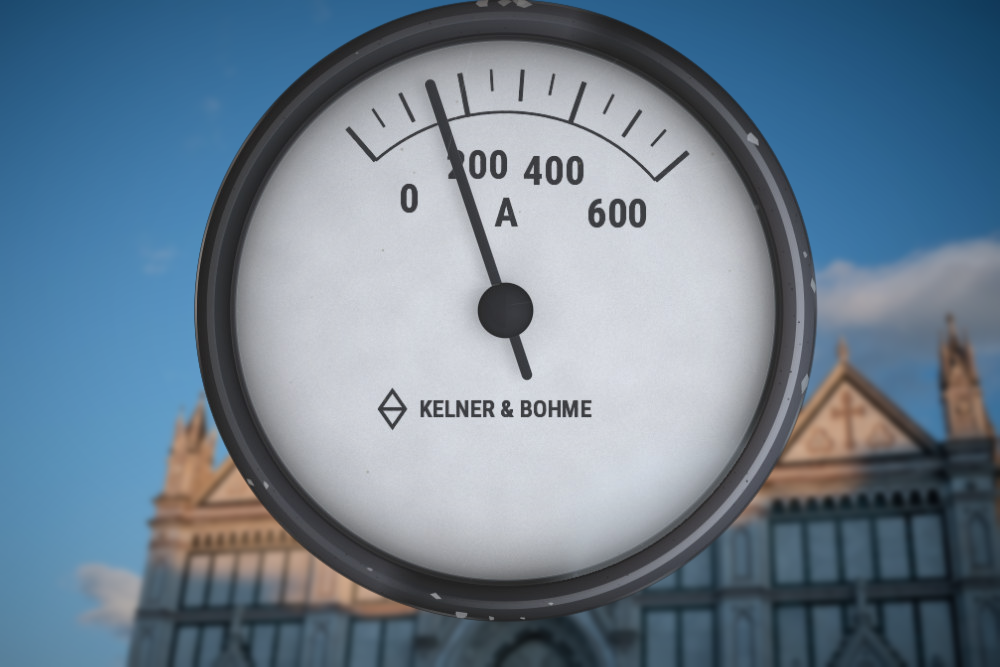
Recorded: 150 A
